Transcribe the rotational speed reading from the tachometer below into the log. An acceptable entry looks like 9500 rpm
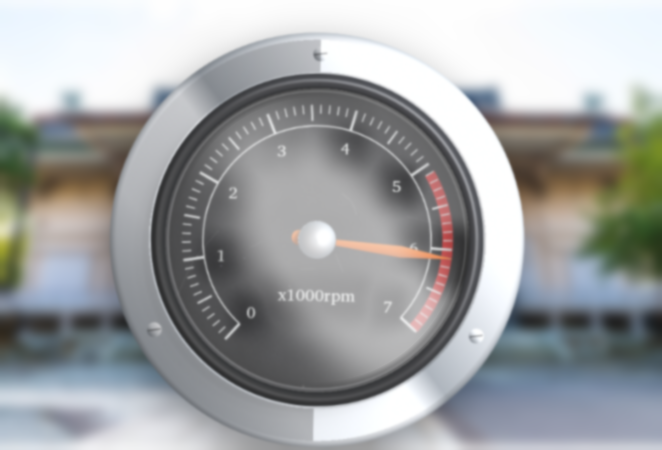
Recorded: 6100 rpm
